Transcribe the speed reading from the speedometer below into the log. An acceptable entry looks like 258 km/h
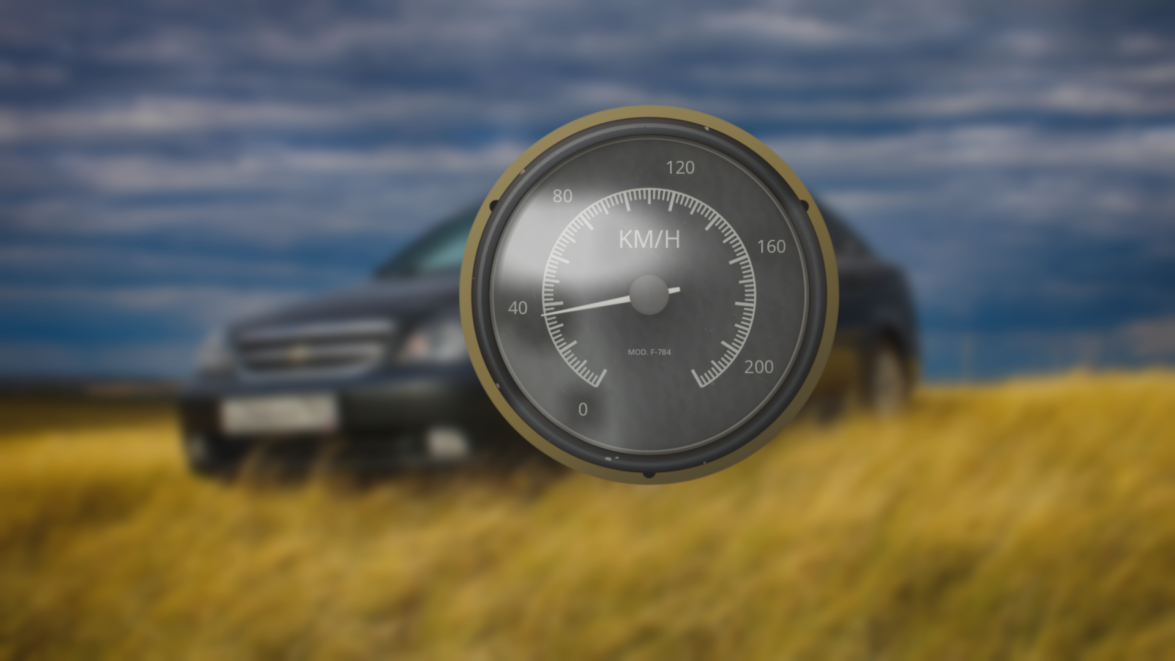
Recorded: 36 km/h
